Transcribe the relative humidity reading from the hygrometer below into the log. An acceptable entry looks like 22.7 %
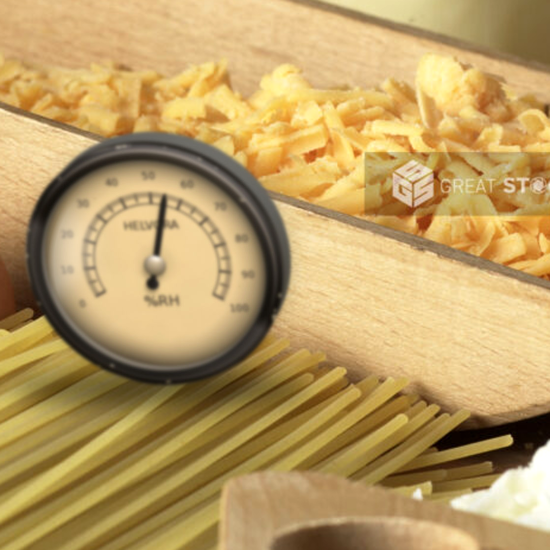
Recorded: 55 %
